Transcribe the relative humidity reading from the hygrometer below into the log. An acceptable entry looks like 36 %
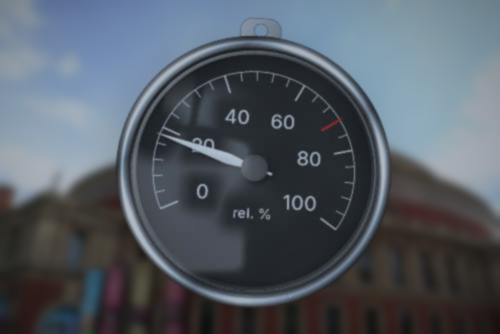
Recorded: 18 %
